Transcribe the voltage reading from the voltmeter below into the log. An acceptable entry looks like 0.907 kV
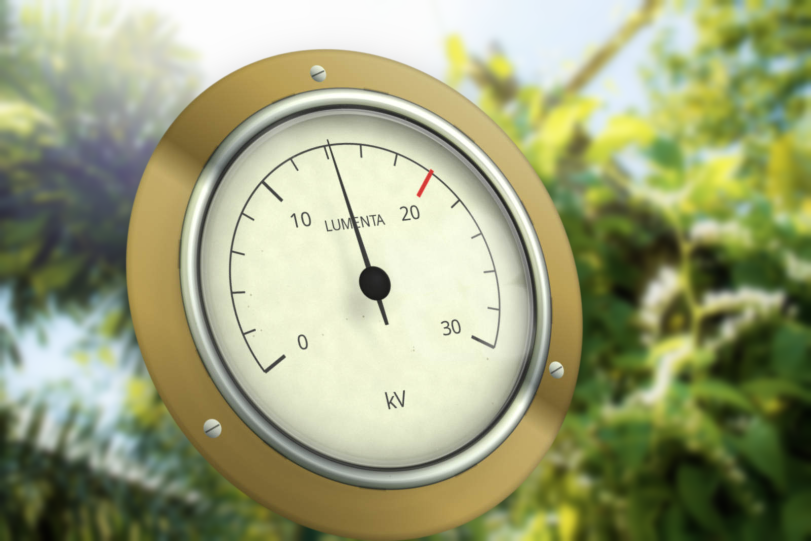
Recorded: 14 kV
